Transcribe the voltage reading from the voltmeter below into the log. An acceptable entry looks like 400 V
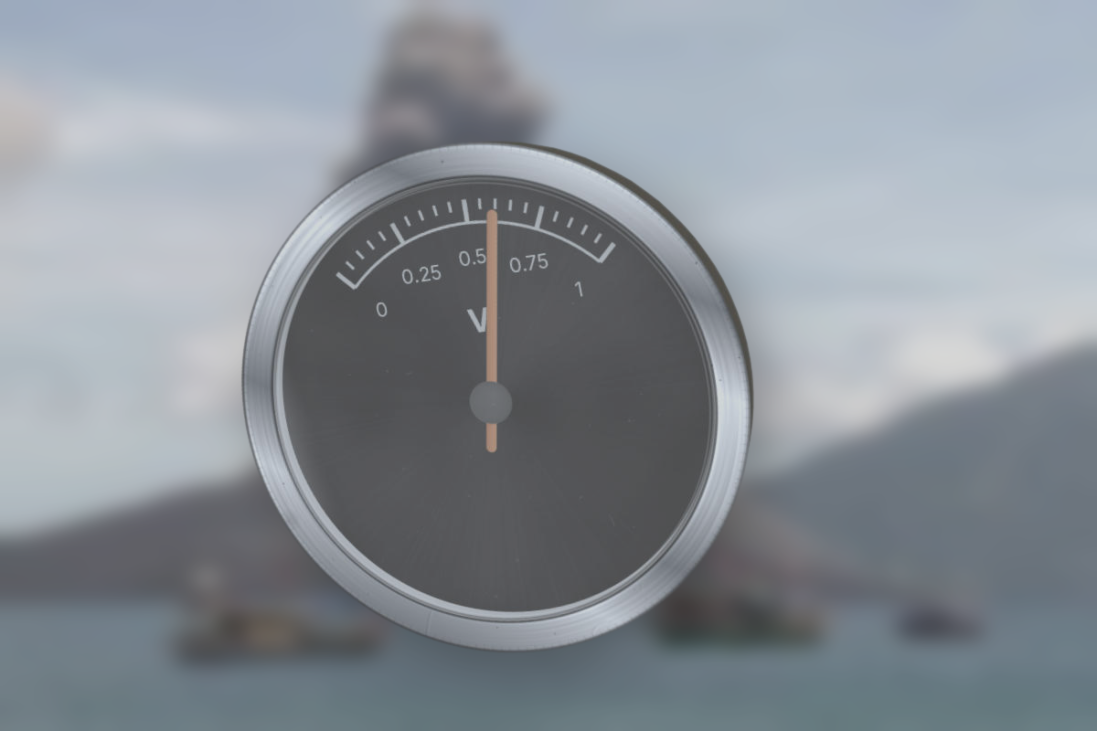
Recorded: 0.6 V
